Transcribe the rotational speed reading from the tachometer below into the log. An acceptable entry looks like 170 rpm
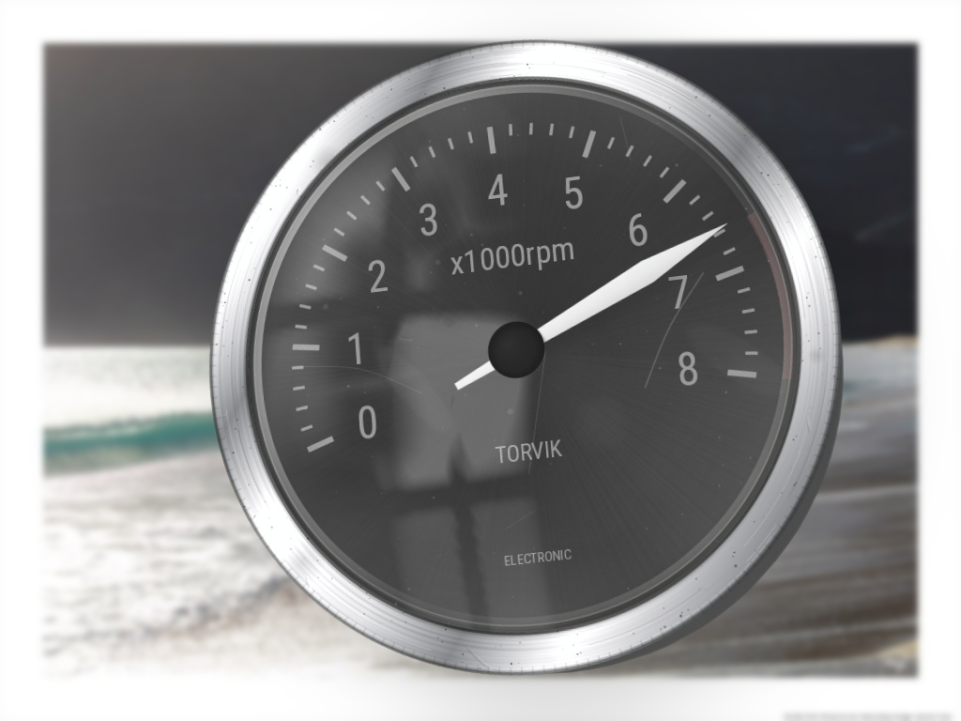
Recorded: 6600 rpm
